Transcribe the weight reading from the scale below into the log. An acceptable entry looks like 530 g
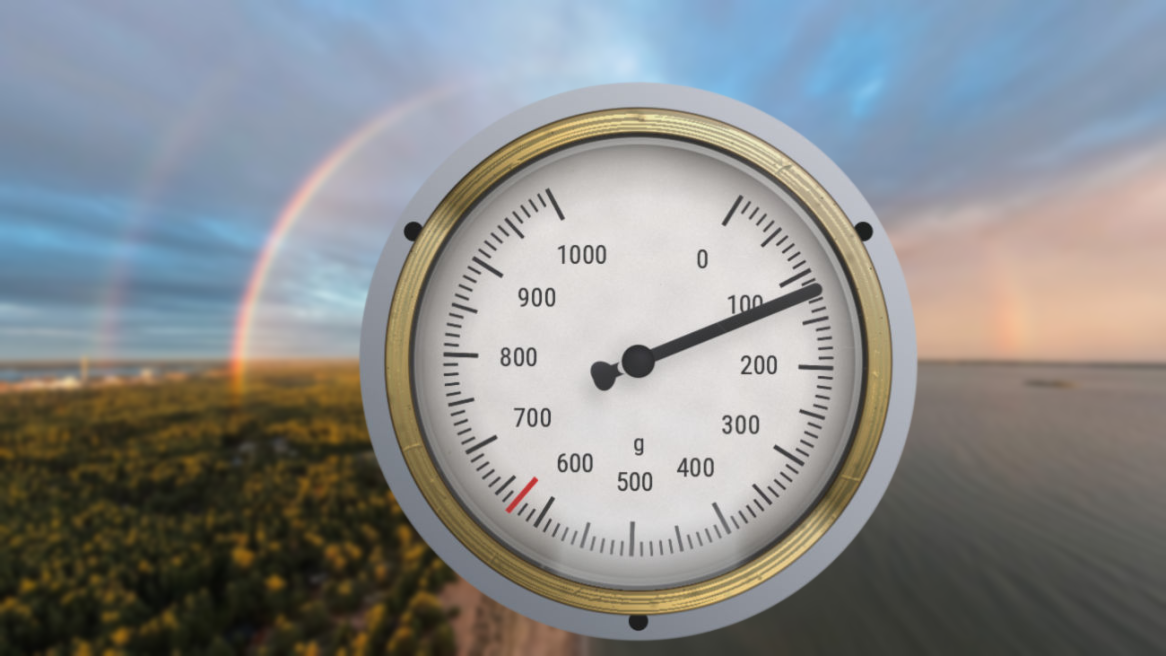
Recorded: 120 g
